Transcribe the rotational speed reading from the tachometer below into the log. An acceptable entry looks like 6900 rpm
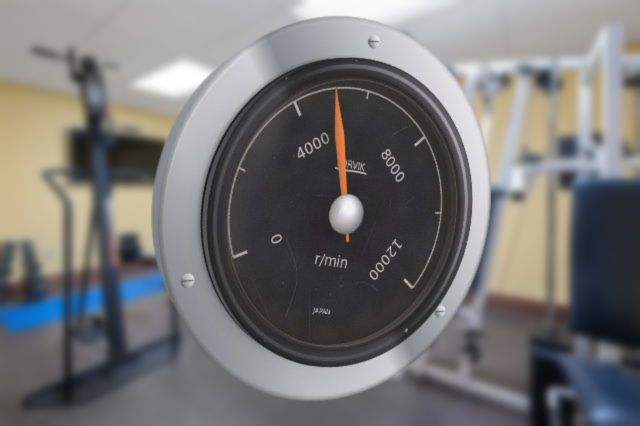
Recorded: 5000 rpm
